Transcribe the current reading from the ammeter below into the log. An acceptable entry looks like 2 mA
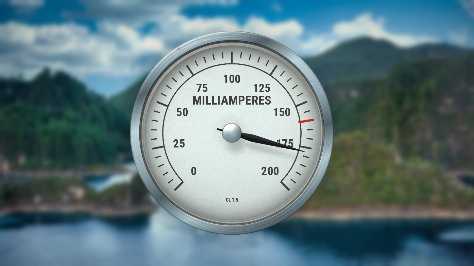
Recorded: 177.5 mA
